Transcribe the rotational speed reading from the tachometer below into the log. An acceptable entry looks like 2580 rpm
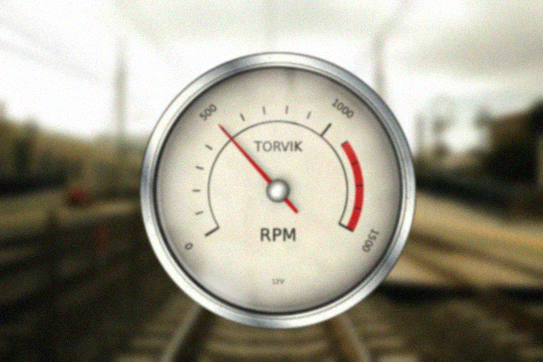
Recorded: 500 rpm
